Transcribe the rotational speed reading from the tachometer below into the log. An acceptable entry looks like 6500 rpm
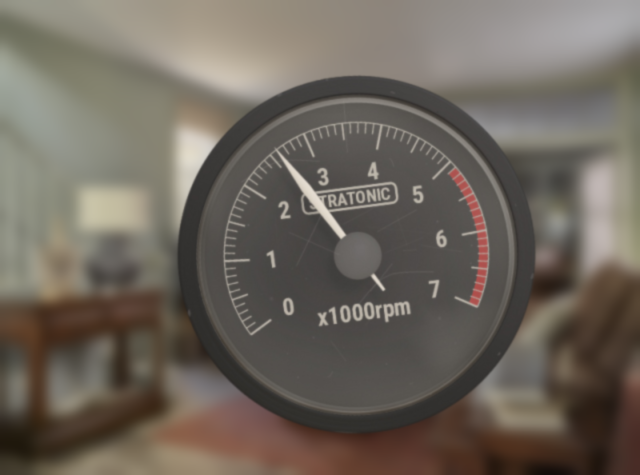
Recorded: 2600 rpm
